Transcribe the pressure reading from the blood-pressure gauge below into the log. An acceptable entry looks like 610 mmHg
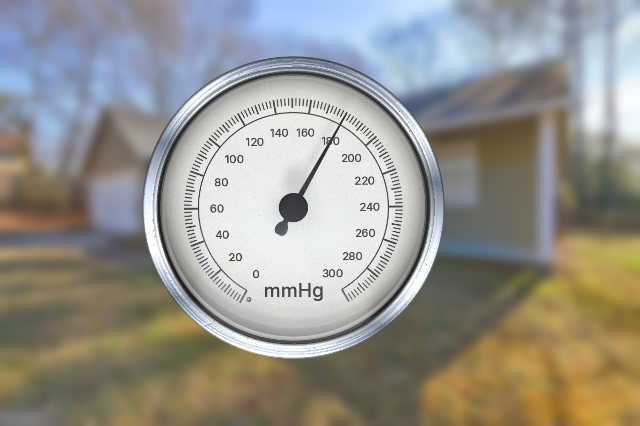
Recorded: 180 mmHg
